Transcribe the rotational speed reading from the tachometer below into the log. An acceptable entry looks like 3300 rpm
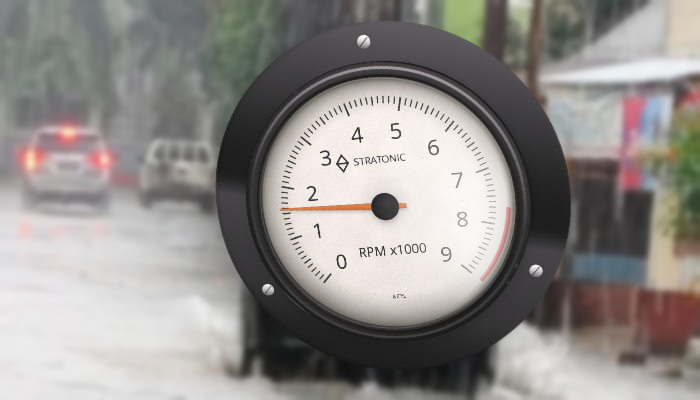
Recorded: 1600 rpm
